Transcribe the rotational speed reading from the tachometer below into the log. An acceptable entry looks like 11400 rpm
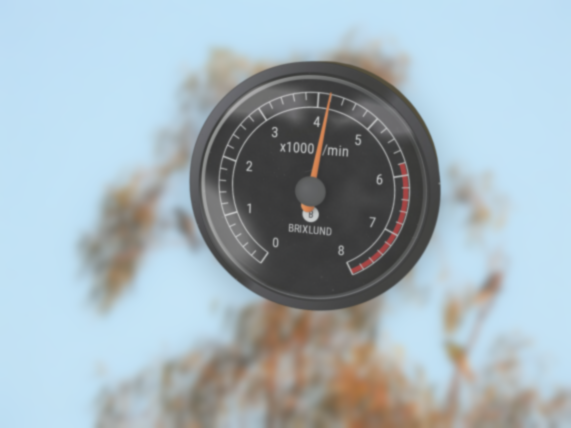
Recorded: 4200 rpm
